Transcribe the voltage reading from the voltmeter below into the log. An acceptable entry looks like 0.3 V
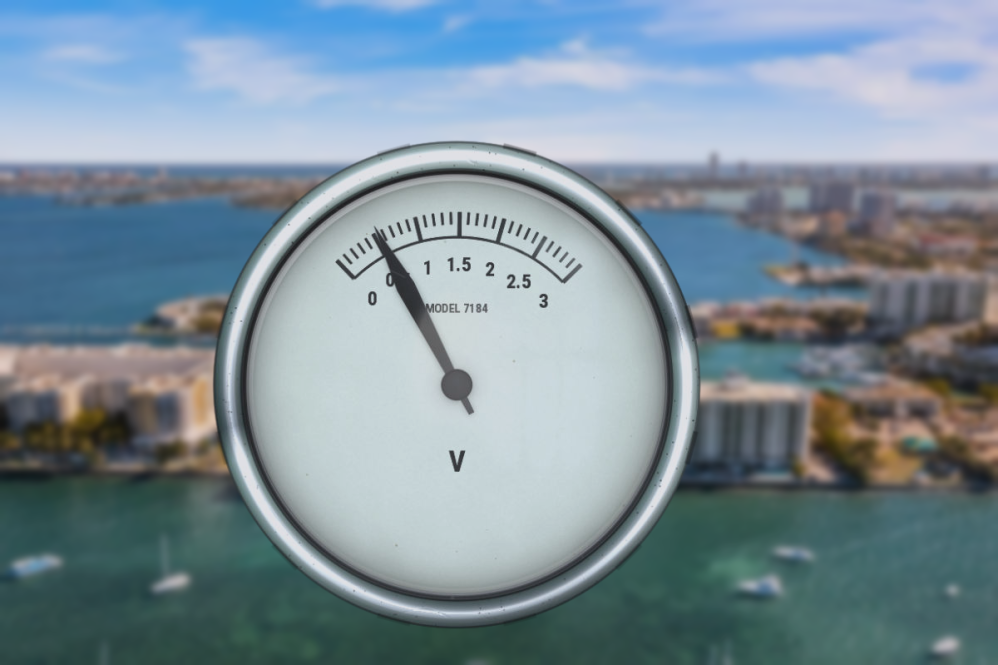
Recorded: 0.55 V
